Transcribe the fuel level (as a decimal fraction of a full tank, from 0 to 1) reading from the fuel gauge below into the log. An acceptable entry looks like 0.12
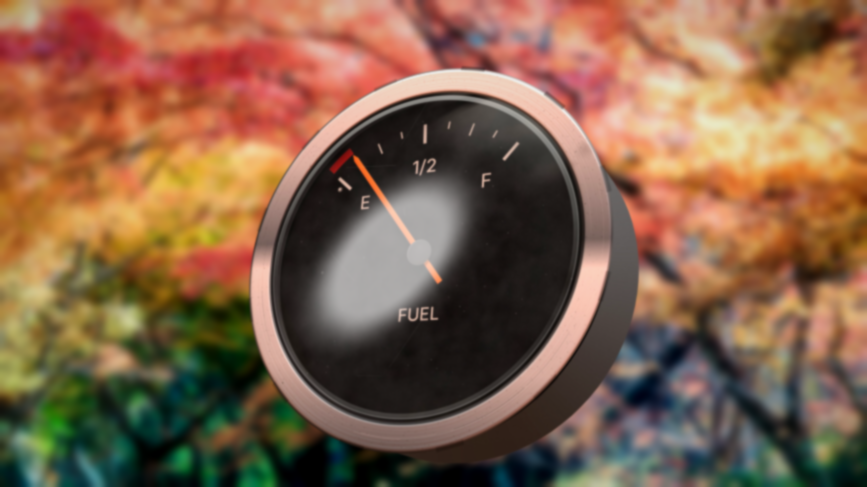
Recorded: 0.125
